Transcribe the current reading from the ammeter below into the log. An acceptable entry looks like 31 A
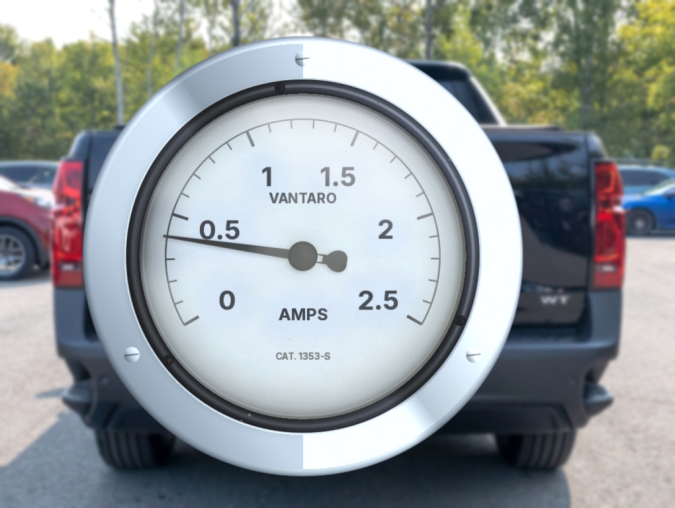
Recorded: 0.4 A
